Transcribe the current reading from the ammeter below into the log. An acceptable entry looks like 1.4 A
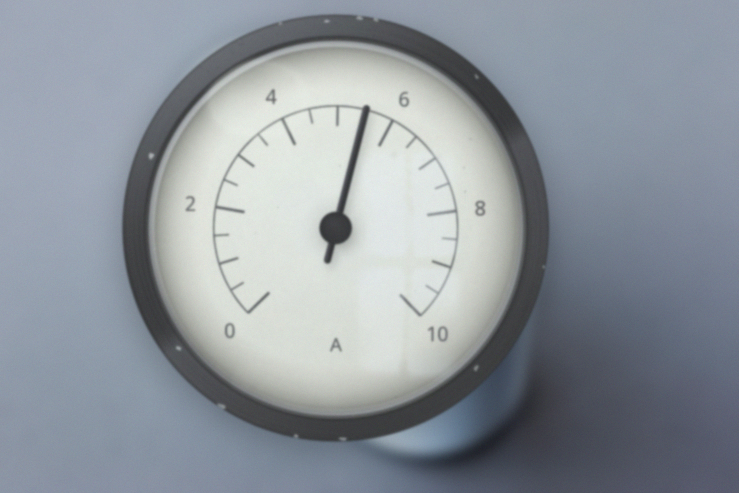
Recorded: 5.5 A
